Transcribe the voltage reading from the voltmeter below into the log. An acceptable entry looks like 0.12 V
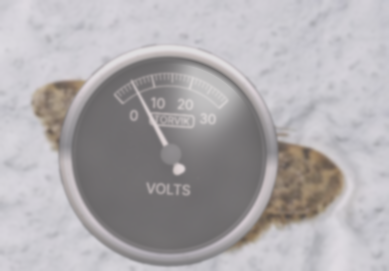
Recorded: 5 V
